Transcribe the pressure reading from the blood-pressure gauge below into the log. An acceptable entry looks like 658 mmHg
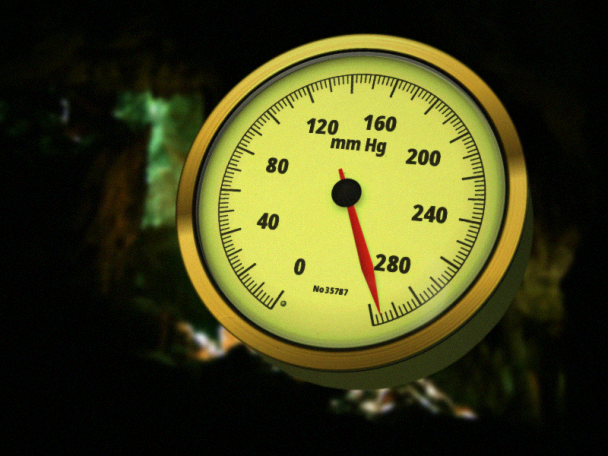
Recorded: 296 mmHg
